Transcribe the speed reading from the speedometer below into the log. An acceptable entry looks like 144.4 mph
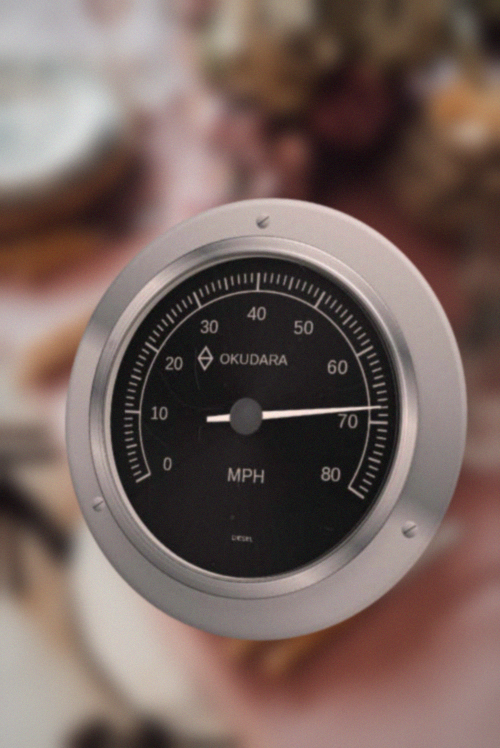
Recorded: 68 mph
